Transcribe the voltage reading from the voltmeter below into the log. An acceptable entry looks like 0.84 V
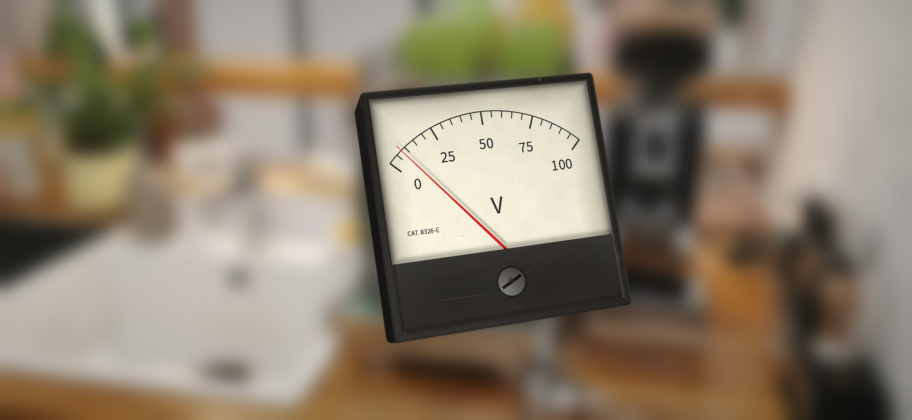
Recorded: 7.5 V
